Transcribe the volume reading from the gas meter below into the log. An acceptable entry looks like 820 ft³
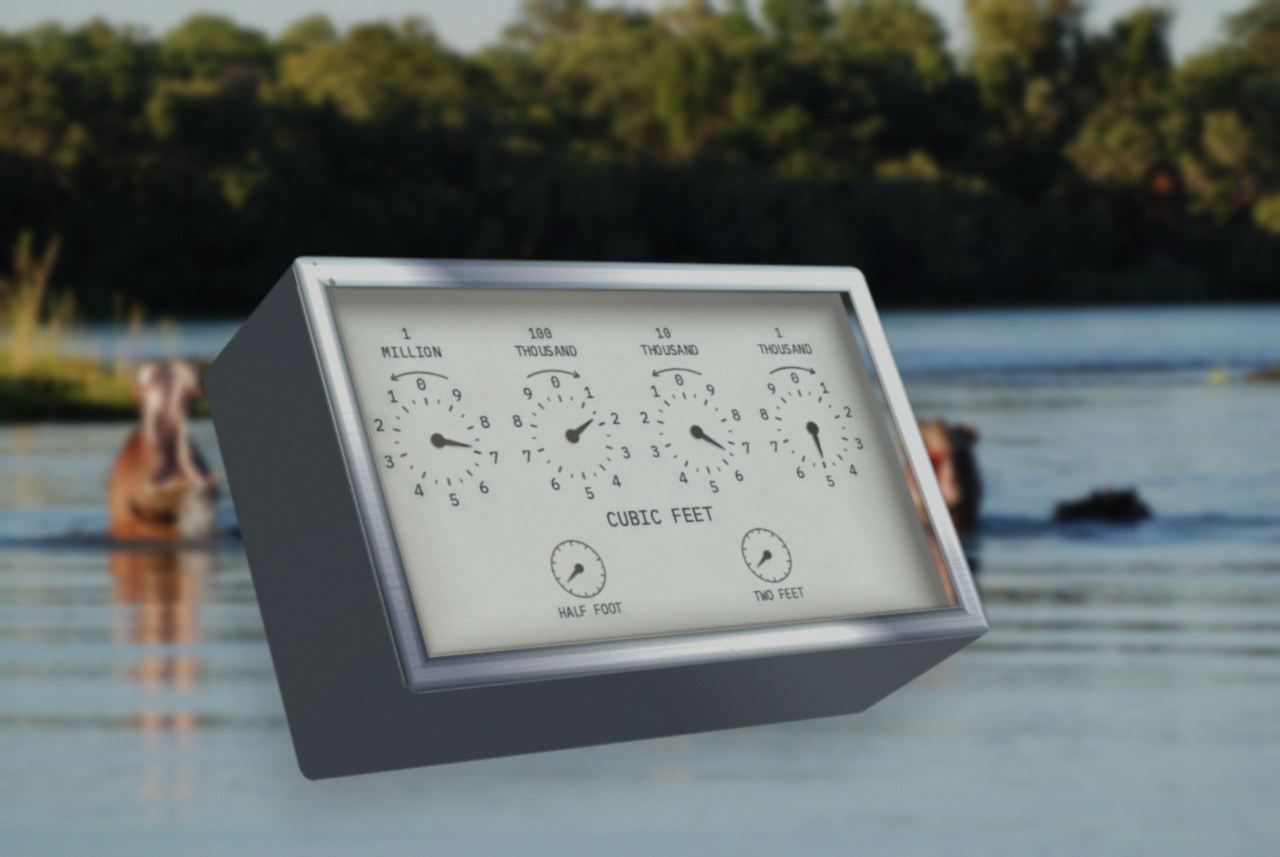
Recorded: 716500 ft³
